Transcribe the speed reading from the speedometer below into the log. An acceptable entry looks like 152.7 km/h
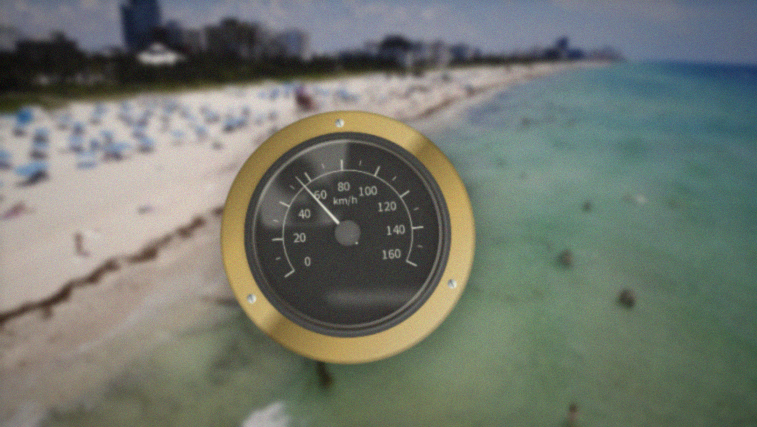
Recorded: 55 km/h
